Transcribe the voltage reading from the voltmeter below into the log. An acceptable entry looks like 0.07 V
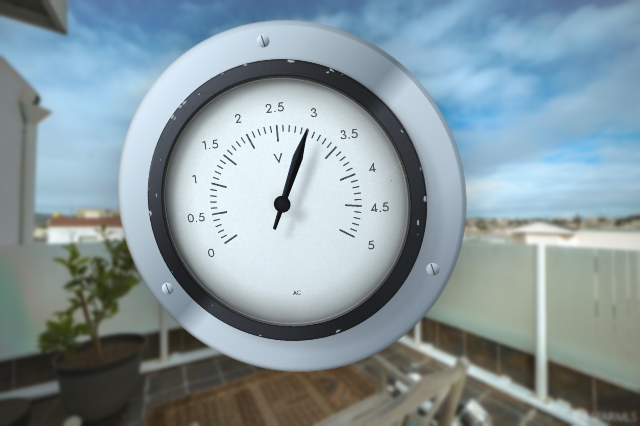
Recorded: 3 V
